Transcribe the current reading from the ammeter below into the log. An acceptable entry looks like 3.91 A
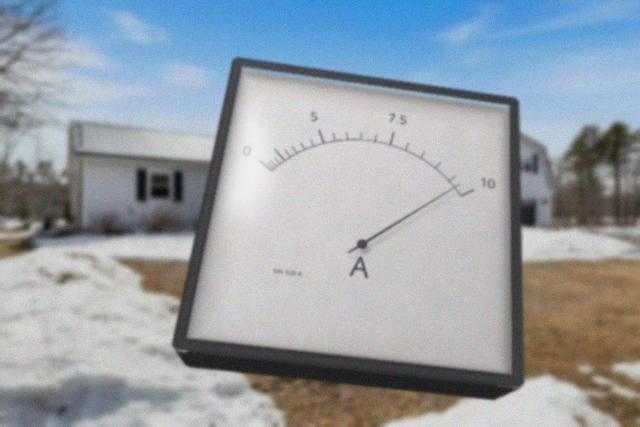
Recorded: 9.75 A
